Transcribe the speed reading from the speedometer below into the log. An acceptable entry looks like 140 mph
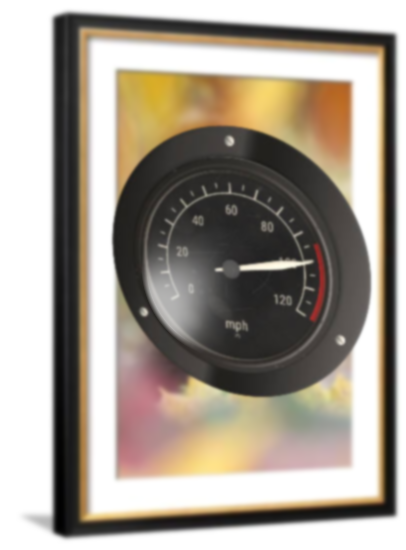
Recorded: 100 mph
